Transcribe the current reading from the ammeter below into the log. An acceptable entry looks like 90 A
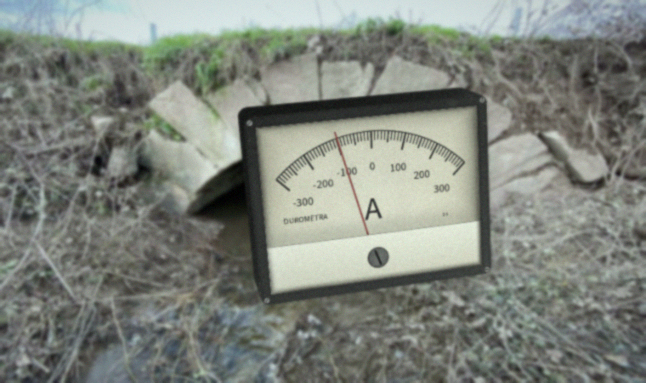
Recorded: -100 A
